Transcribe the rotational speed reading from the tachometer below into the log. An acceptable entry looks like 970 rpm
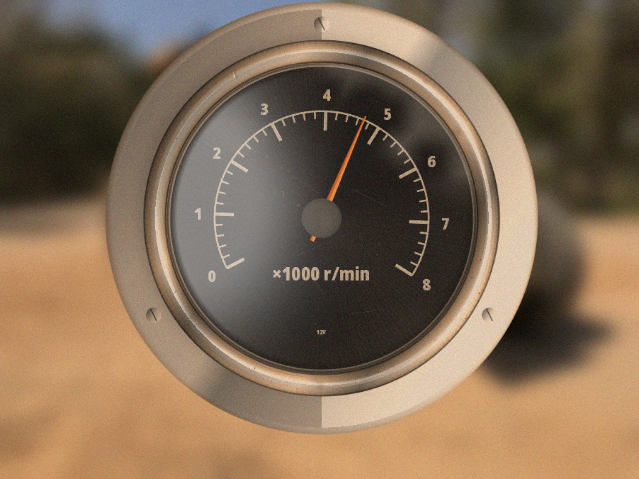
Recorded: 4700 rpm
